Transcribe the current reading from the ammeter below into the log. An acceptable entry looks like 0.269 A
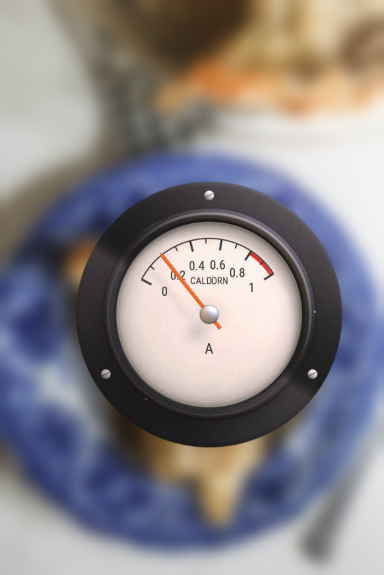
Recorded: 0.2 A
